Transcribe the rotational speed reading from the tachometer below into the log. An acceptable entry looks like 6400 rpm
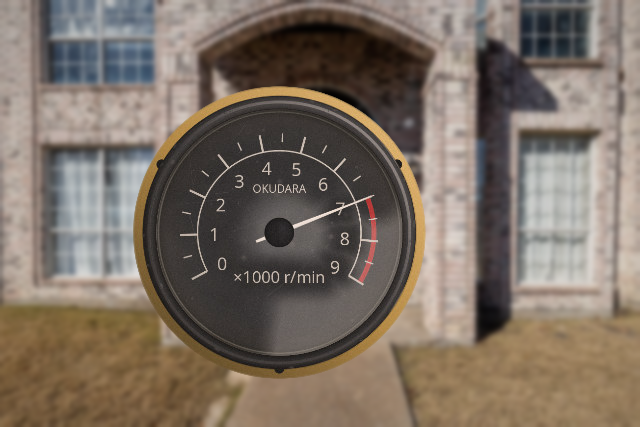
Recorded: 7000 rpm
